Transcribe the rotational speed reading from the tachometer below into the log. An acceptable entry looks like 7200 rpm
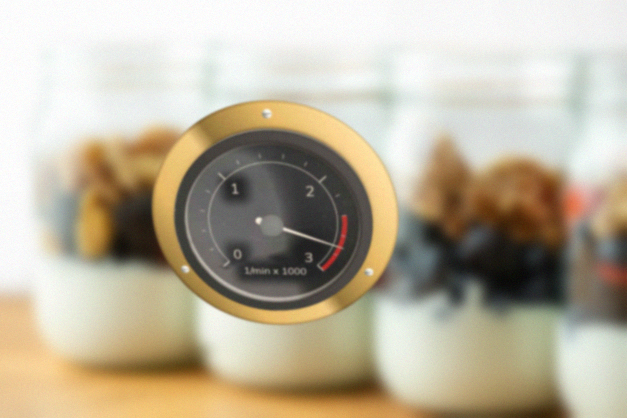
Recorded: 2700 rpm
